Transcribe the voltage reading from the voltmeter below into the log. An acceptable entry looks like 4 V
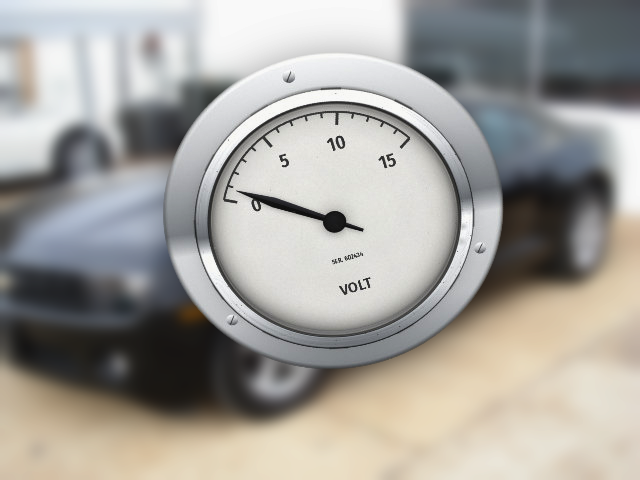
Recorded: 1 V
